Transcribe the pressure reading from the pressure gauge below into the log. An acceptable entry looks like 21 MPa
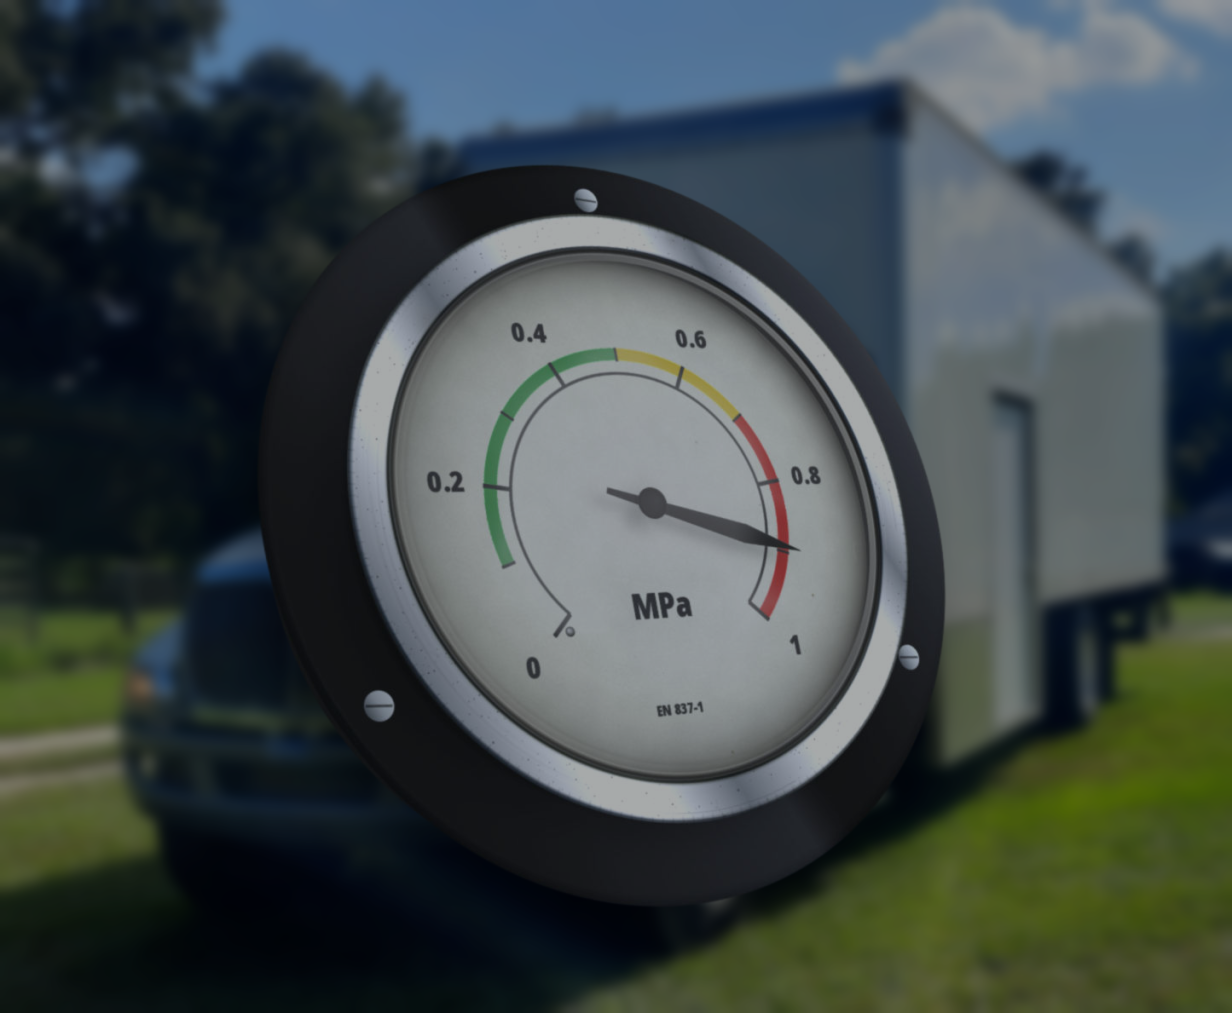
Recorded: 0.9 MPa
